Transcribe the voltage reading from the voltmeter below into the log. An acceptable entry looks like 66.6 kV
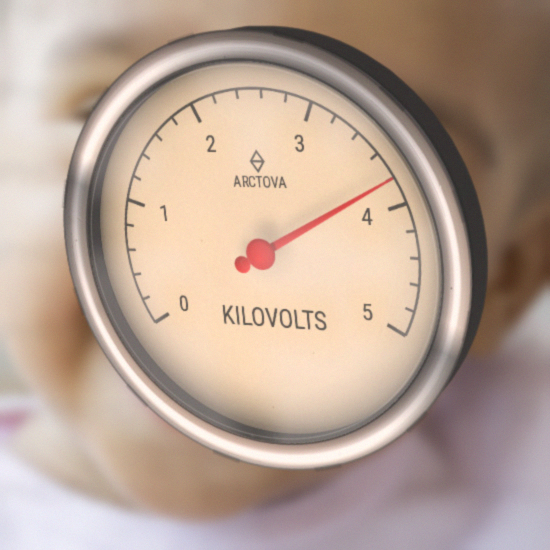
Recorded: 3.8 kV
